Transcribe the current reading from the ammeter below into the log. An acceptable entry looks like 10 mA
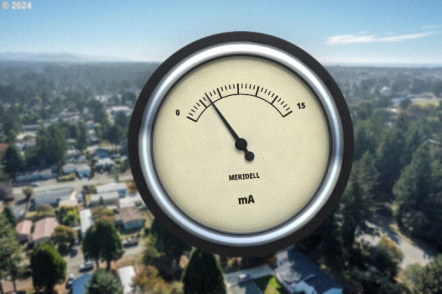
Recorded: 3.5 mA
